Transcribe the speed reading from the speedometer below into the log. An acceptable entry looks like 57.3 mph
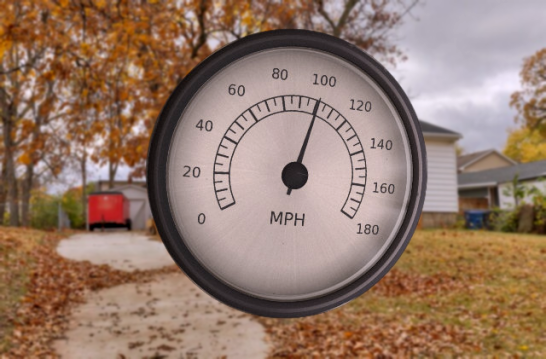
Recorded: 100 mph
